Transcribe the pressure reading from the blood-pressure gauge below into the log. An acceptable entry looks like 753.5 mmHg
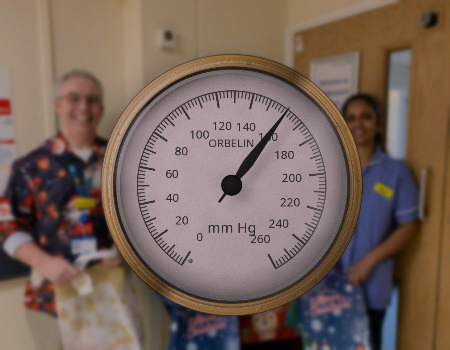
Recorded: 160 mmHg
